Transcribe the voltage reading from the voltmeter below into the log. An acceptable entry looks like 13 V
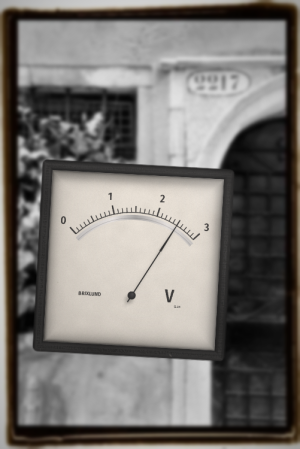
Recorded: 2.5 V
